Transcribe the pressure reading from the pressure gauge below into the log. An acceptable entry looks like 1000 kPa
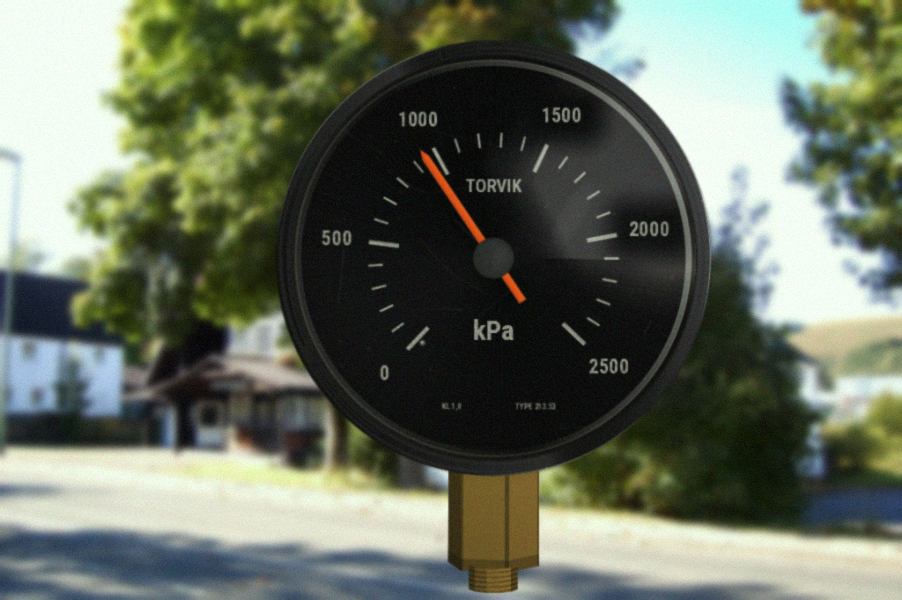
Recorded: 950 kPa
